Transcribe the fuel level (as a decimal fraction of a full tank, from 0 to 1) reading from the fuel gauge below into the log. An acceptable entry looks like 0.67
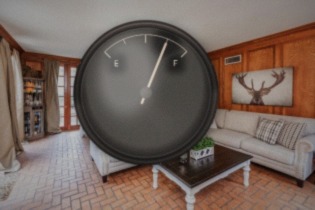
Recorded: 0.75
